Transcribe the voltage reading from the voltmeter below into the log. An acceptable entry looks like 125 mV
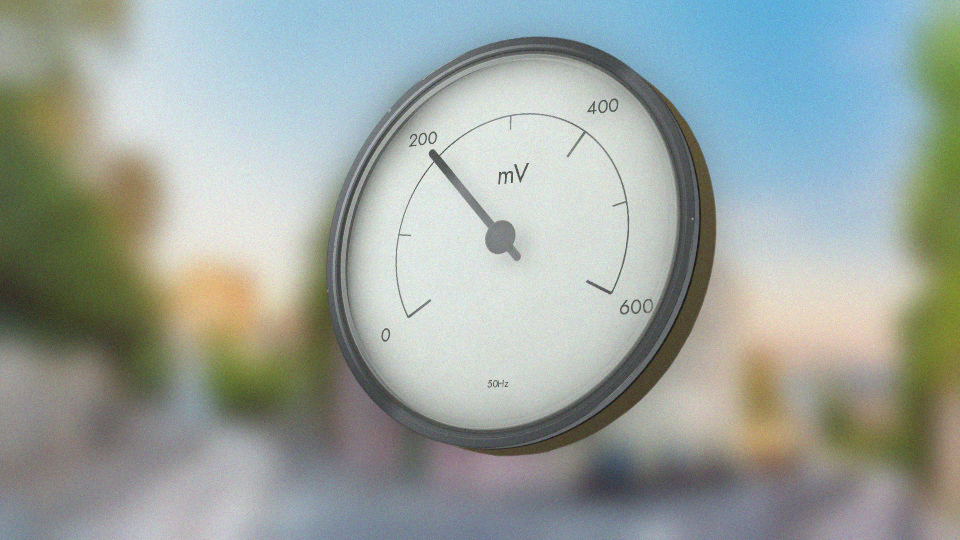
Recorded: 200 mV
